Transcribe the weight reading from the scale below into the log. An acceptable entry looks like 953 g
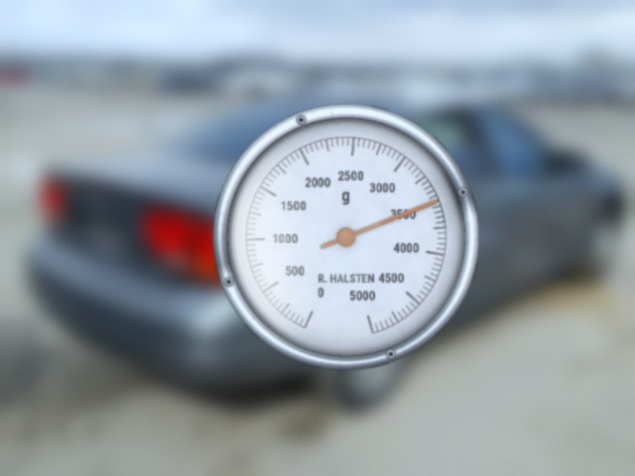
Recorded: 3500 g
